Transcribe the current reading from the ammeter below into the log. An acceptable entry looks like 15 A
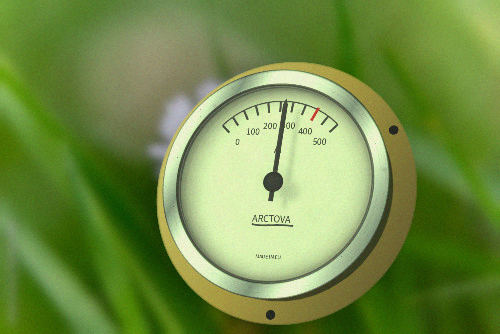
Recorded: 275 A
